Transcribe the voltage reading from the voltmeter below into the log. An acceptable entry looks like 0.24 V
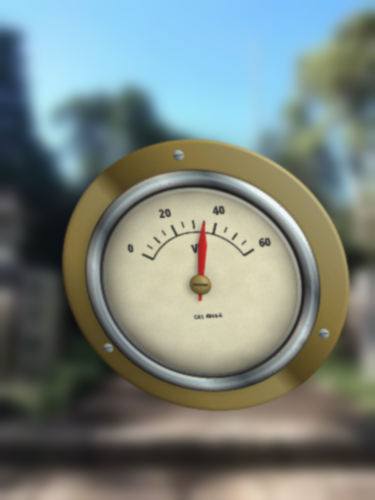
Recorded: 35 V
